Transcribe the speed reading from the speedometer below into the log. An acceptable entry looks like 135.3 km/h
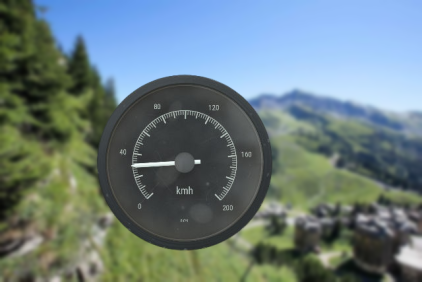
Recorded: 30 km/h
